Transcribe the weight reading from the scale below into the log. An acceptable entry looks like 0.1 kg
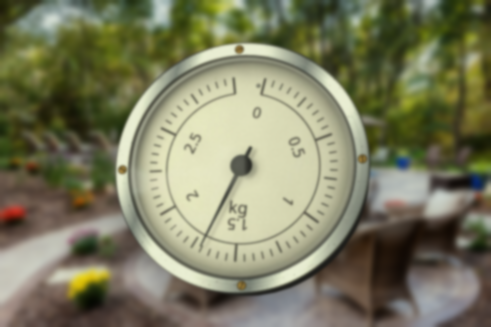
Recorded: 1.7 kg
